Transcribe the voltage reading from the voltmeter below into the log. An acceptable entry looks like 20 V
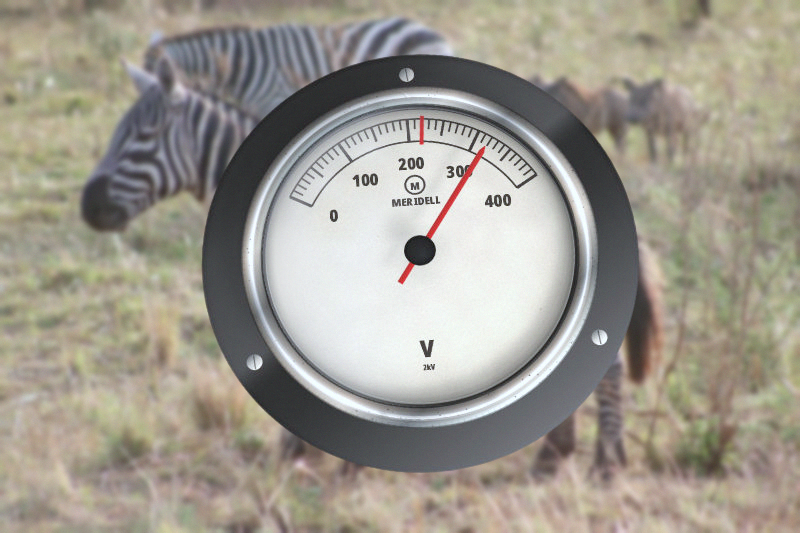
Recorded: 320 V
